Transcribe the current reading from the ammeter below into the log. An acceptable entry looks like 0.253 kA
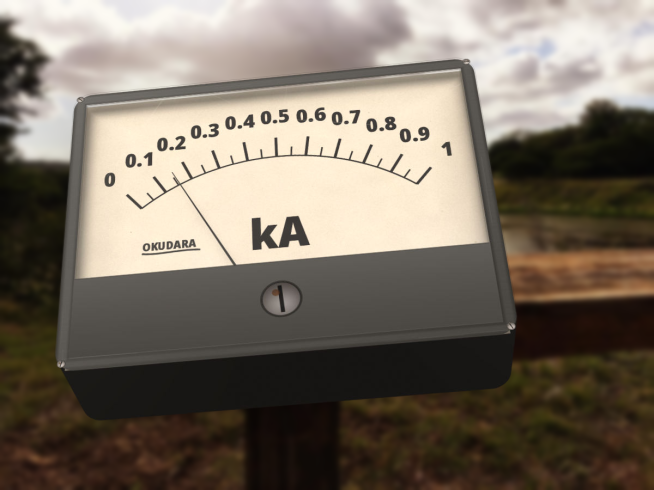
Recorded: 0.15 kA
